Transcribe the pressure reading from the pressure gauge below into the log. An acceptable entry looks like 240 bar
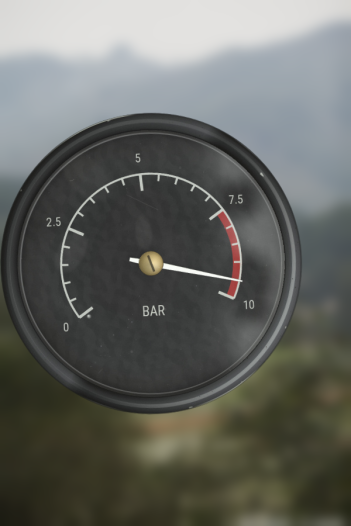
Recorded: 9.5 bar
